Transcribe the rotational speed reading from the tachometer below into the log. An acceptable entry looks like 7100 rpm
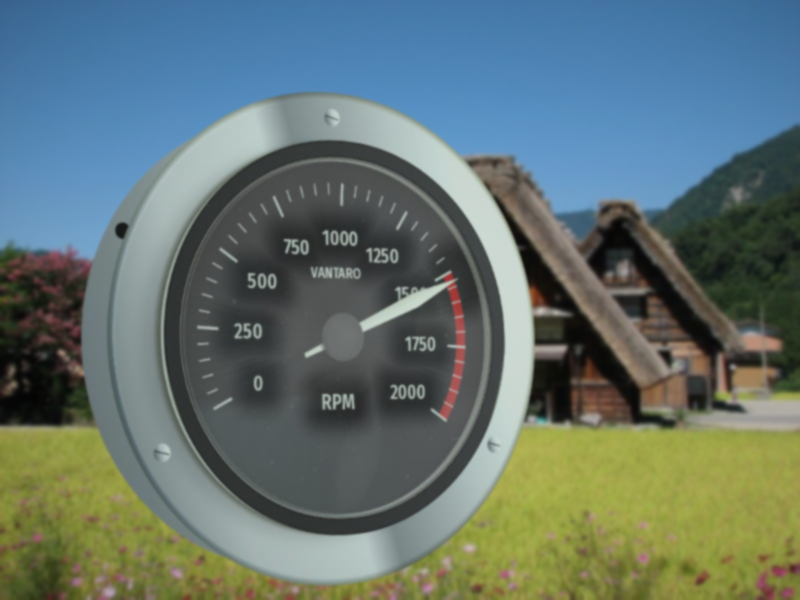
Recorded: 1525 rpm
